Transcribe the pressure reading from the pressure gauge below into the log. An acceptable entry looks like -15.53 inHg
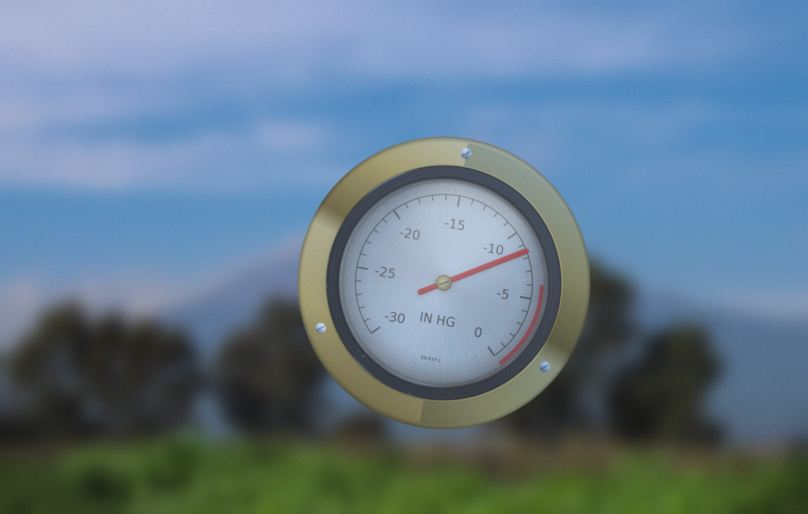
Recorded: -8.5 inHg
